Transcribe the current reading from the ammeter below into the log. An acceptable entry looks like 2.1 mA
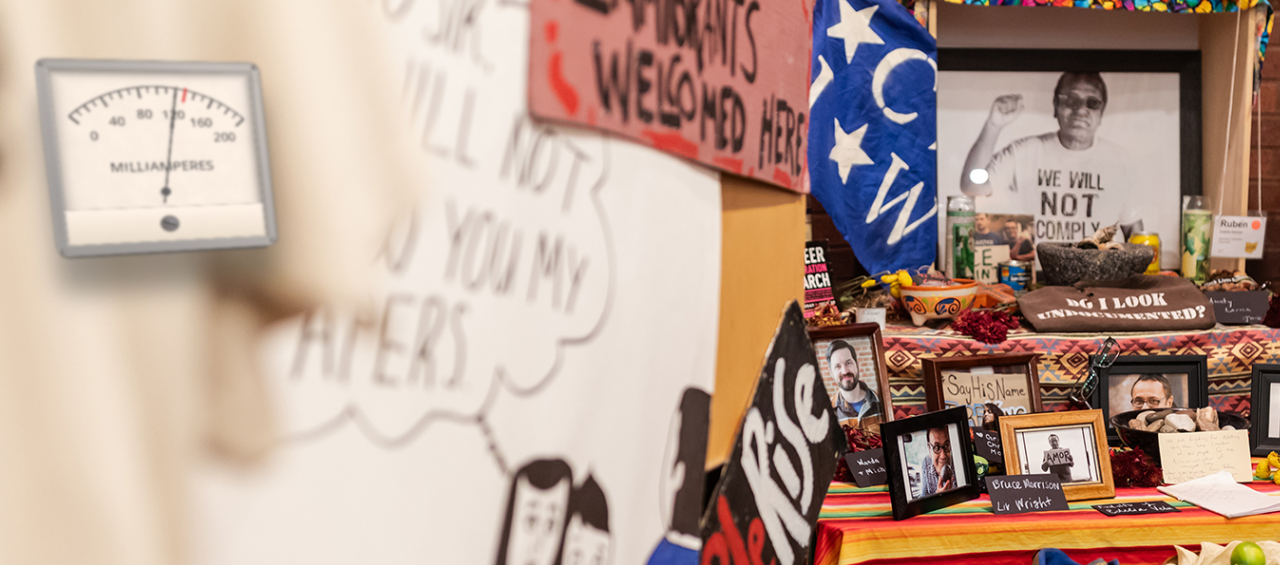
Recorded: 120 mA
